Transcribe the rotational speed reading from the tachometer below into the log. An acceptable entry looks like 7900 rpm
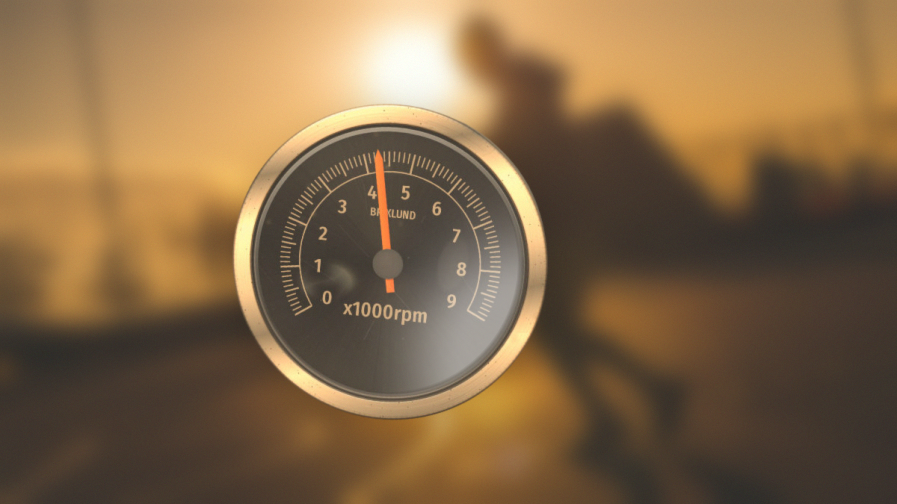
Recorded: 4300 rpm
